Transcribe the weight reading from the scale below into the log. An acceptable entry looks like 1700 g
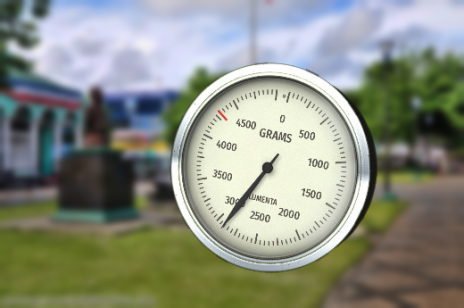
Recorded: 2900 g
